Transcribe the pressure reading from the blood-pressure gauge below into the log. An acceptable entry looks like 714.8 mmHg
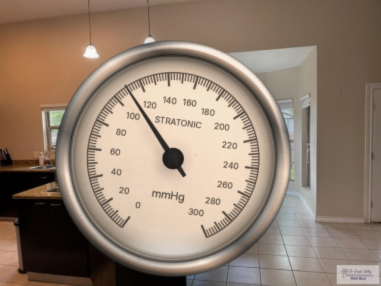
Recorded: 110 mmHg
